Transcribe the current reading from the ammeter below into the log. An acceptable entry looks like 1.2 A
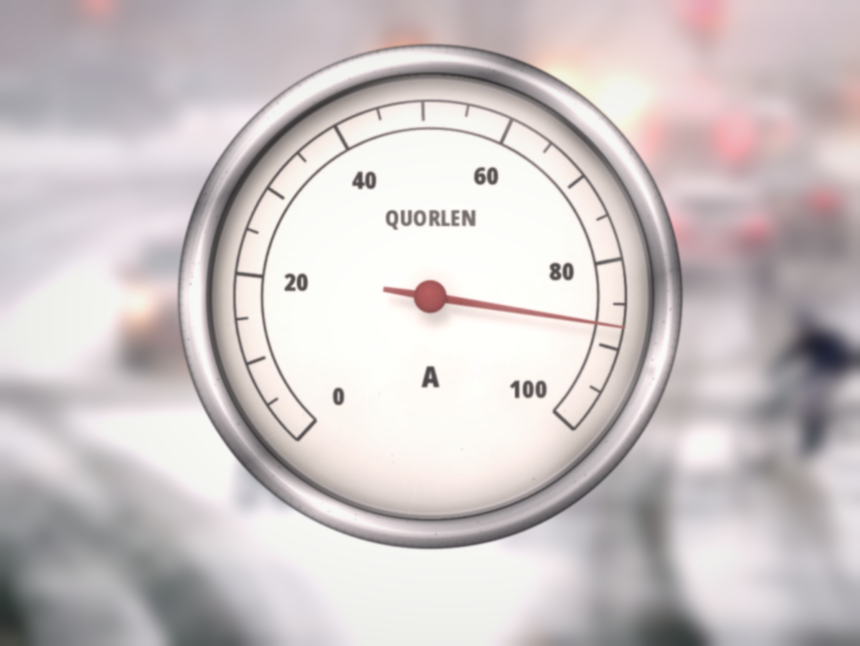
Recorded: 87.5 A
